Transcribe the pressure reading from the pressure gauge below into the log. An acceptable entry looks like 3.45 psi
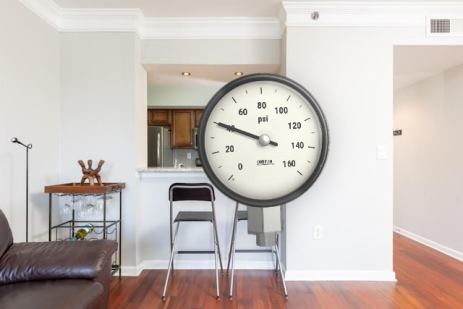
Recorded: 40 psi
